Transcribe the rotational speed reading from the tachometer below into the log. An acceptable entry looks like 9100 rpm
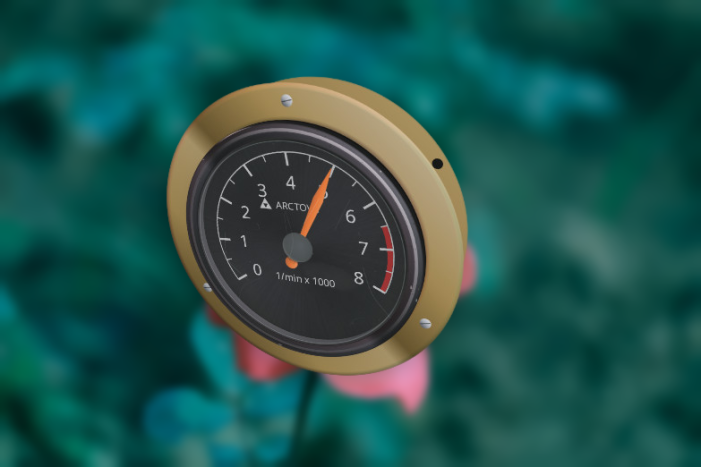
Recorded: 5000 rpm
